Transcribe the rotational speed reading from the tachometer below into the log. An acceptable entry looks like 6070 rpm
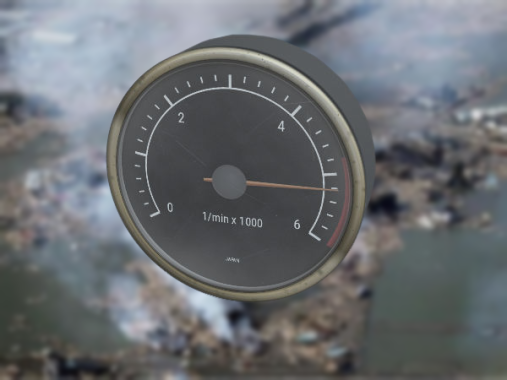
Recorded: 5200 rpm
